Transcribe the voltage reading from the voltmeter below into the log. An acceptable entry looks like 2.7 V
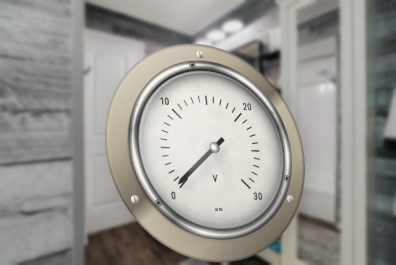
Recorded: 0.5 V
